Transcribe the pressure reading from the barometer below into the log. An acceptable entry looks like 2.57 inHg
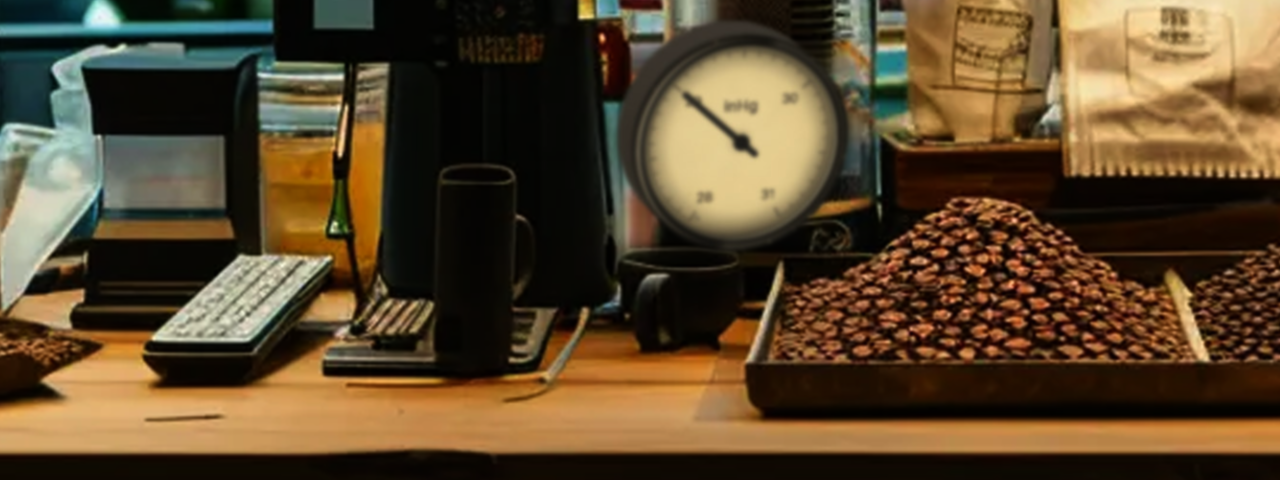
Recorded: 29 inHg
